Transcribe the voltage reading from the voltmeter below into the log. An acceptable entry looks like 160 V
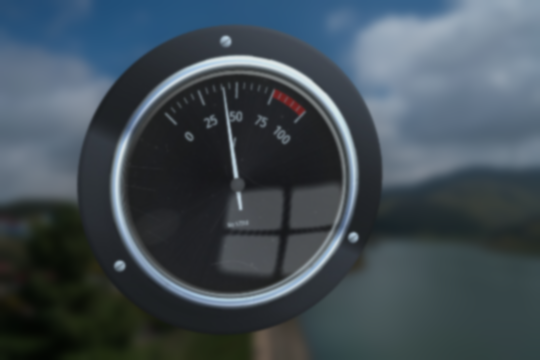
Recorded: 40 V
